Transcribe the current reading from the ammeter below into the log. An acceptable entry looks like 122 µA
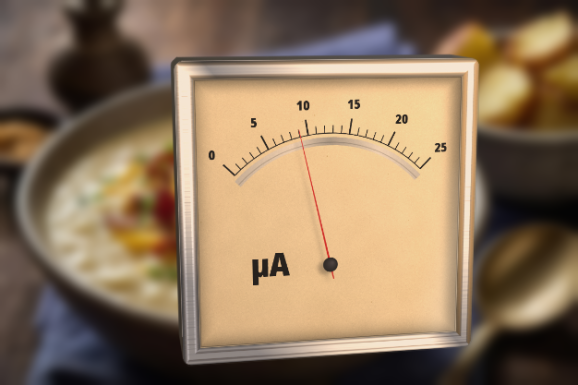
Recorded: 9 µA
